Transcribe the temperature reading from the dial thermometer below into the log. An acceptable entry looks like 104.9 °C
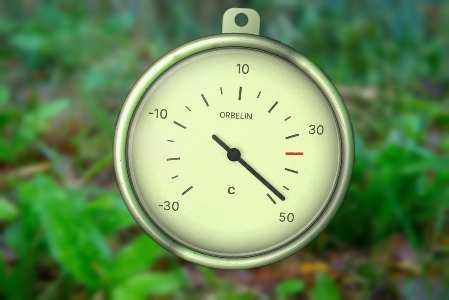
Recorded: 47.5 °C
